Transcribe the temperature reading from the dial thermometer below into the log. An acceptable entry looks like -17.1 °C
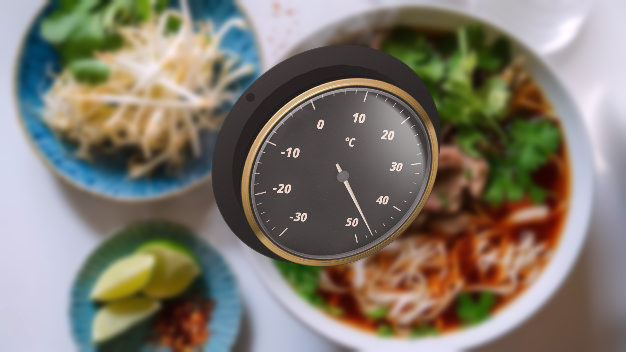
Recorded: 47 °C
